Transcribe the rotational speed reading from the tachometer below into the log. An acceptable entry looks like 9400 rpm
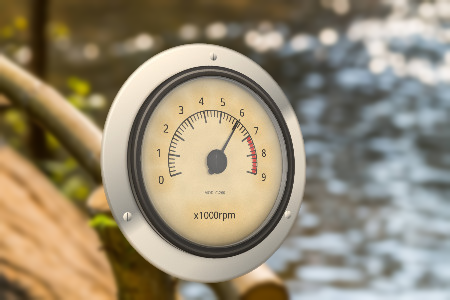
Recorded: 6000 rpm
